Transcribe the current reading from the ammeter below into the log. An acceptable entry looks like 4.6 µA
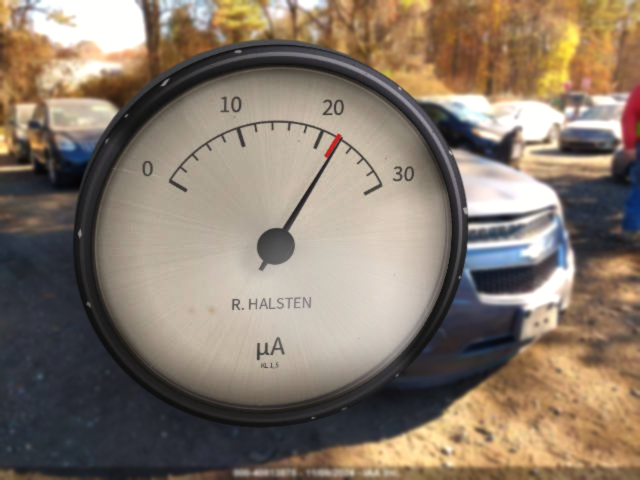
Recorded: 22 µA
